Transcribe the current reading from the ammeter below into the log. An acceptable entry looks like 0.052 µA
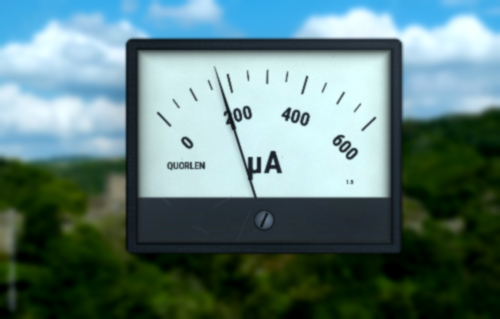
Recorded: 175 µA
